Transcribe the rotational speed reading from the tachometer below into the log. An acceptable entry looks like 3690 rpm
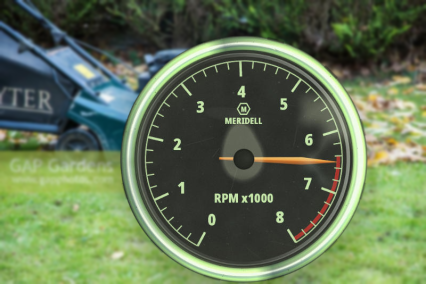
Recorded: 6500 rpm
